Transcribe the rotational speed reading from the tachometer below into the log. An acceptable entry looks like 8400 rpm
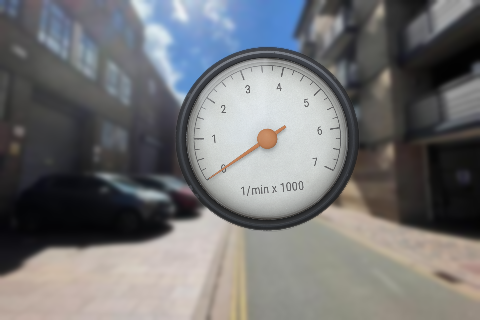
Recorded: 0 rpm
